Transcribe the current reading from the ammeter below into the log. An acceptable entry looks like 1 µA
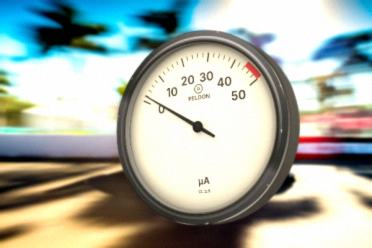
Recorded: 2 µA
